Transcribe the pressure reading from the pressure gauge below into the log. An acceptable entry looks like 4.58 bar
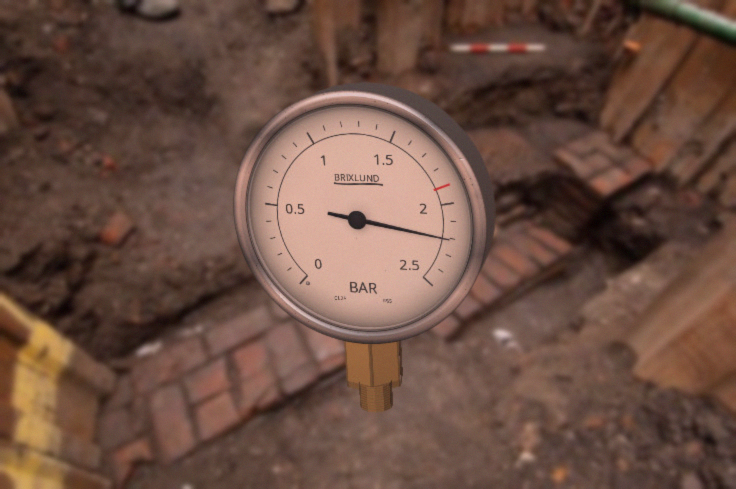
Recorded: 2.2 bar
